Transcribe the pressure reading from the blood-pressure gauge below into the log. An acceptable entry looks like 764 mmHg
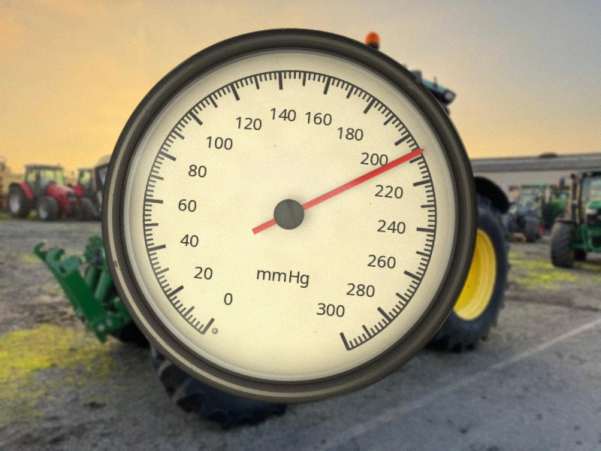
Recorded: 208 mmHg
